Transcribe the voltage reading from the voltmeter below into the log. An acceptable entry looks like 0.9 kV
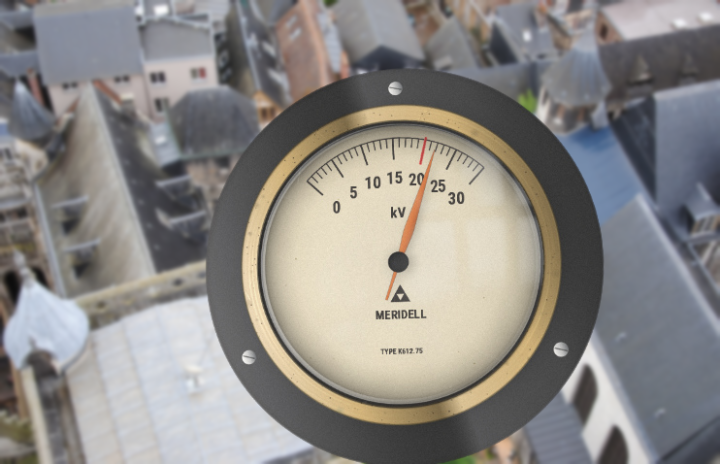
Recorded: 22 kV
